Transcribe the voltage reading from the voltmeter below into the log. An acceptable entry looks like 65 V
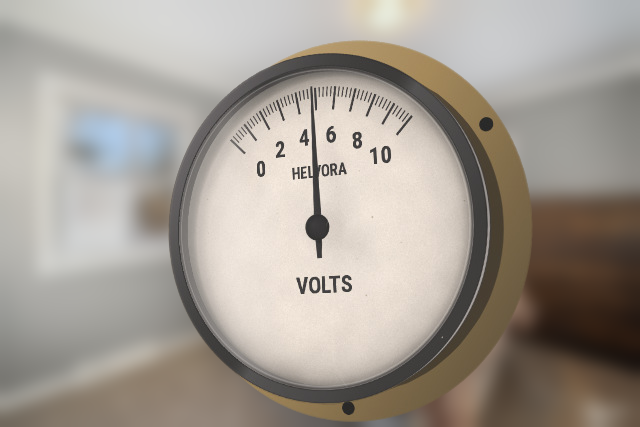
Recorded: 5 V
